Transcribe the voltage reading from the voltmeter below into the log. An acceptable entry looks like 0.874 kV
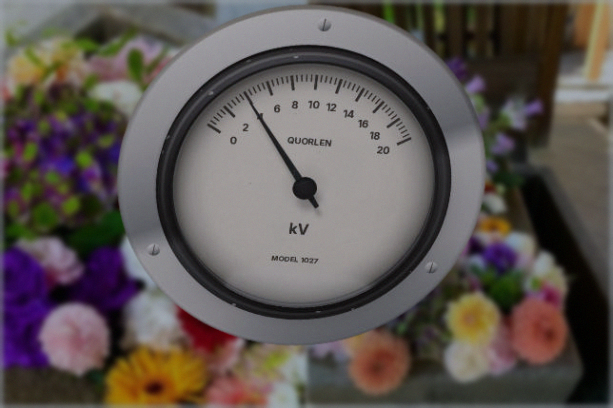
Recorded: 4 kV
